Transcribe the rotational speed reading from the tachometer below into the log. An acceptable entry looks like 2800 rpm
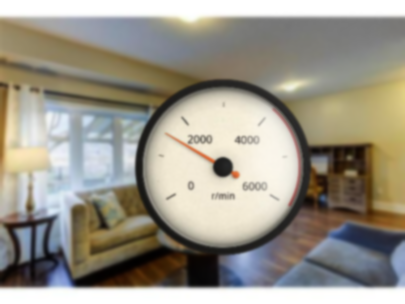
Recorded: 1500 rpm
